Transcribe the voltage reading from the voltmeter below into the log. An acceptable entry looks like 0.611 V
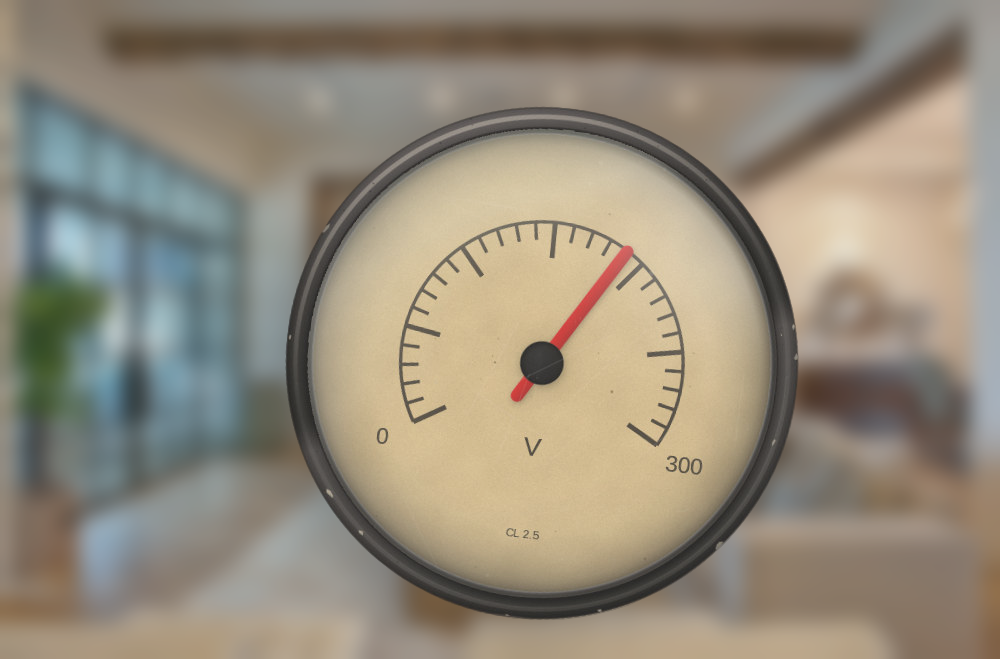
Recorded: 190 V
